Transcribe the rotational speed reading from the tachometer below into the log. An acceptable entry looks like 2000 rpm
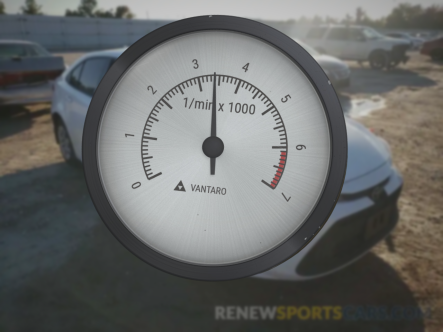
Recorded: 3400 rpm
